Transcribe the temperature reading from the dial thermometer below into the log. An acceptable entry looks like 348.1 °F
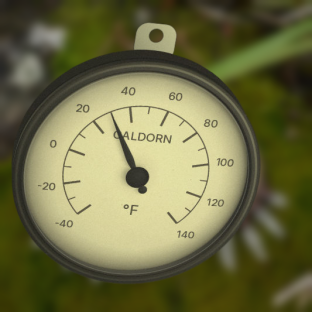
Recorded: 30 °F
